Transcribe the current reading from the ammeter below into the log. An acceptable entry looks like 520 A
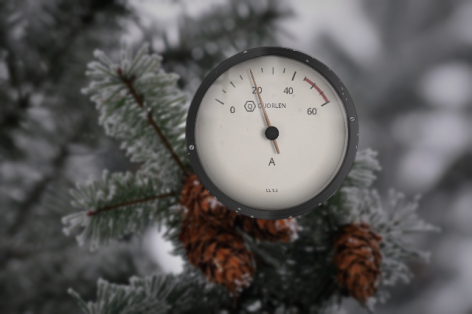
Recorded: 20 A
